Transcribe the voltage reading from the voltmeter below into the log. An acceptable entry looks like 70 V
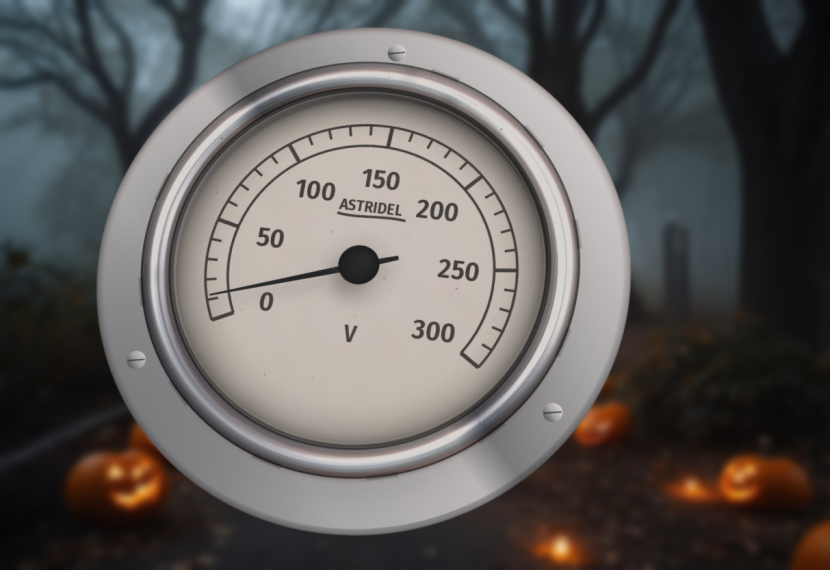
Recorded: 10 V
